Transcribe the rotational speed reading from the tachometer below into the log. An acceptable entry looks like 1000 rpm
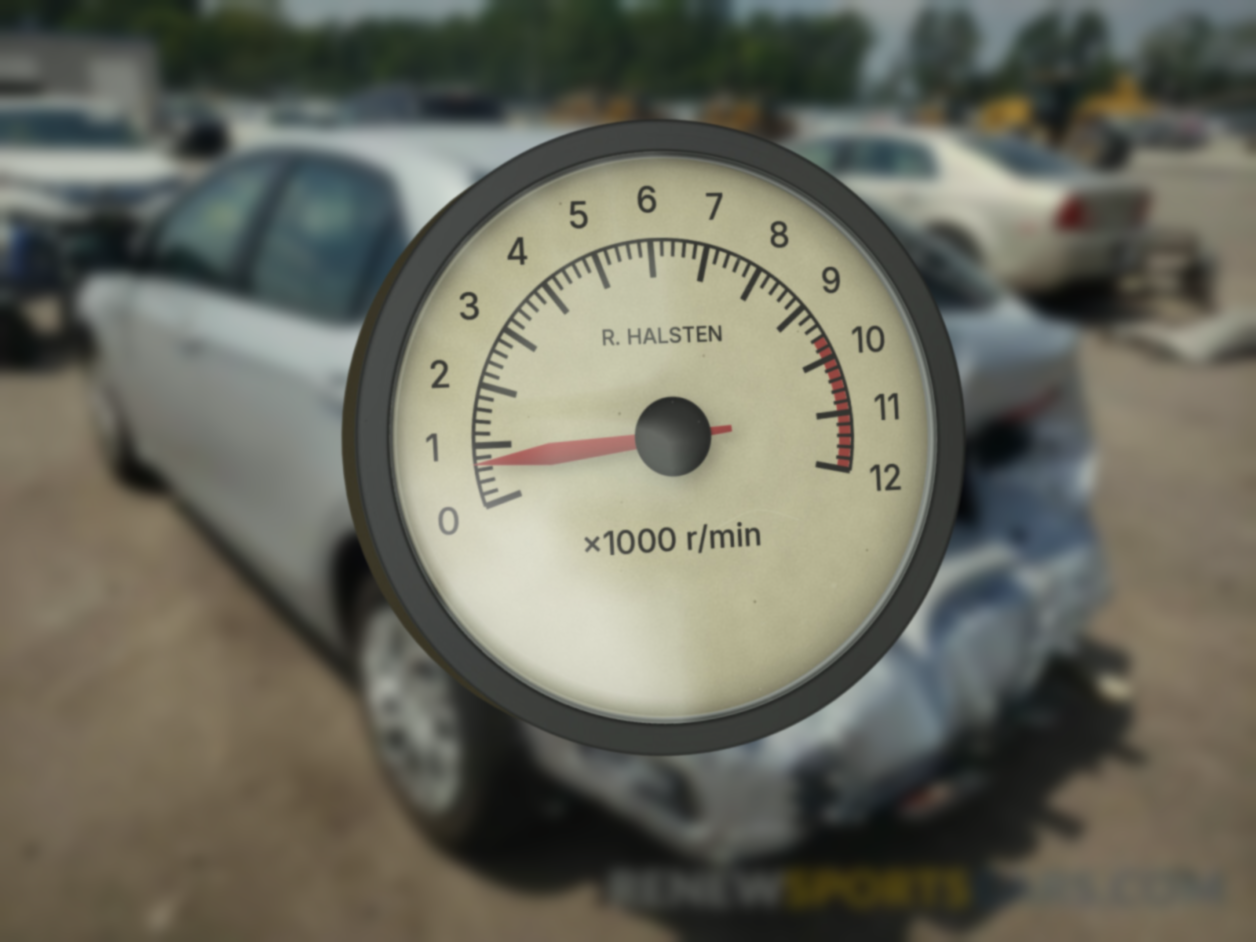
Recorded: 700 rpm
